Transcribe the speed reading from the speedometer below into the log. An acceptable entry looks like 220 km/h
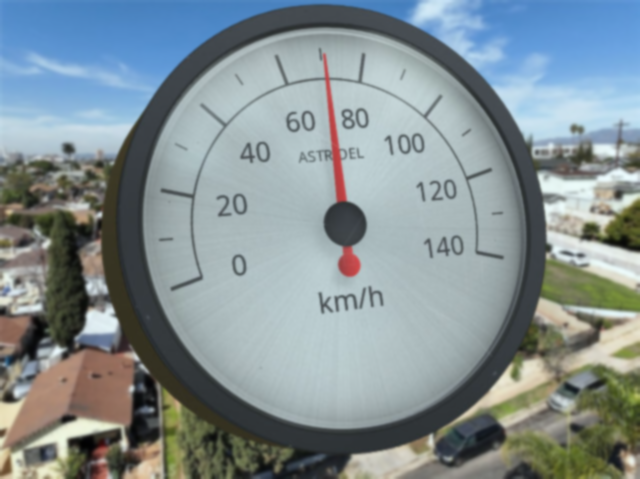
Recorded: 70 km/h
